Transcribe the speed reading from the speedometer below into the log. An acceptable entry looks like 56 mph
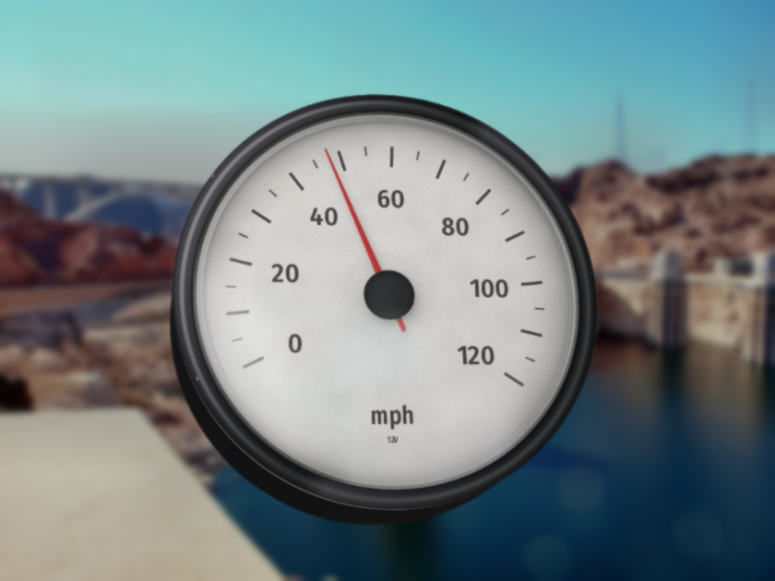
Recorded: 47.5 mph
